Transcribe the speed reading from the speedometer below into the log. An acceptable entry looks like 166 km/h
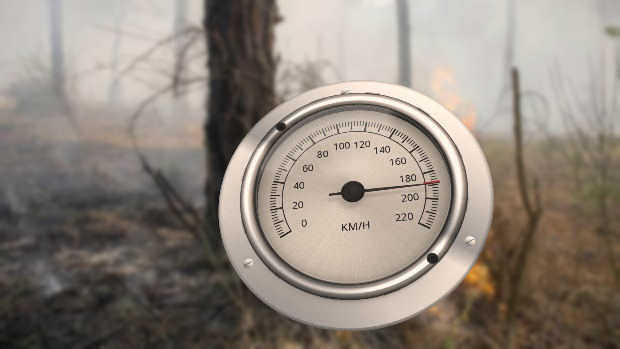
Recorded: 190 km/h
